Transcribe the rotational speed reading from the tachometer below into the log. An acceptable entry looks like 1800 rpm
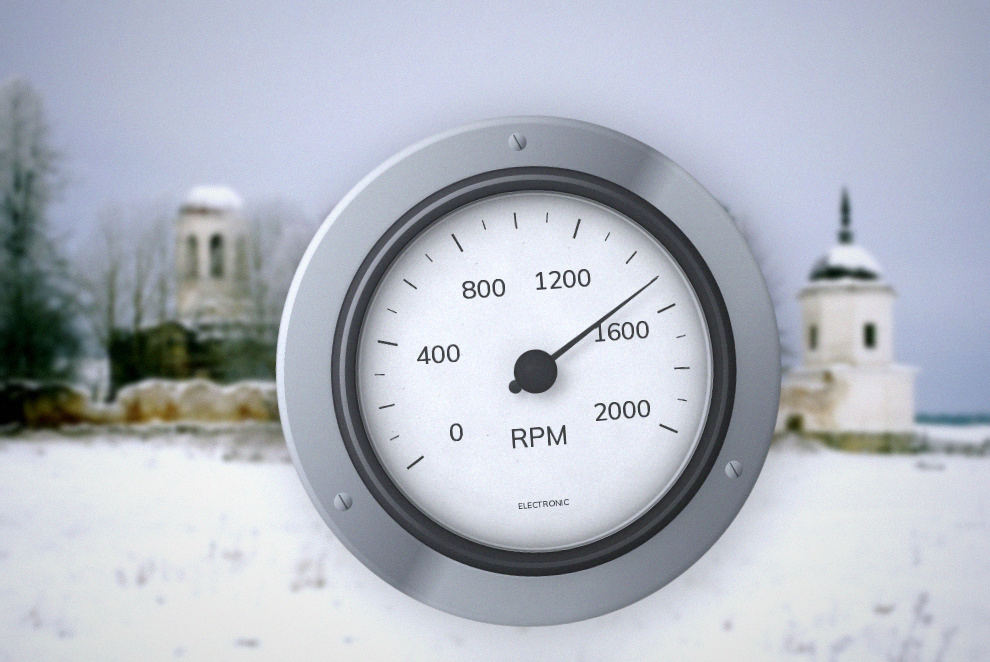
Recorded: 1500 rpm
